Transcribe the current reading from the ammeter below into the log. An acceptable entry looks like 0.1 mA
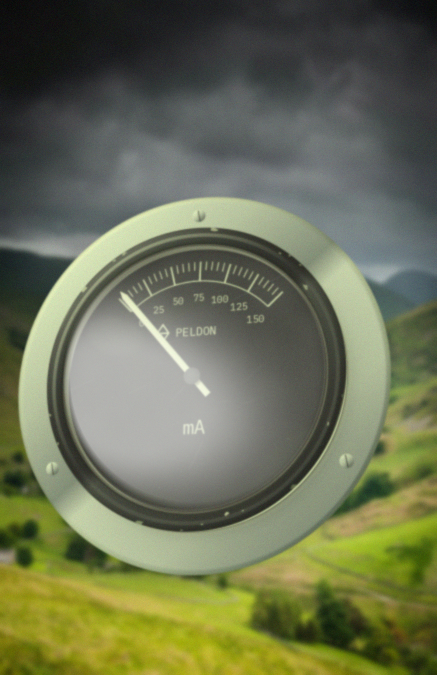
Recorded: 5 mA
